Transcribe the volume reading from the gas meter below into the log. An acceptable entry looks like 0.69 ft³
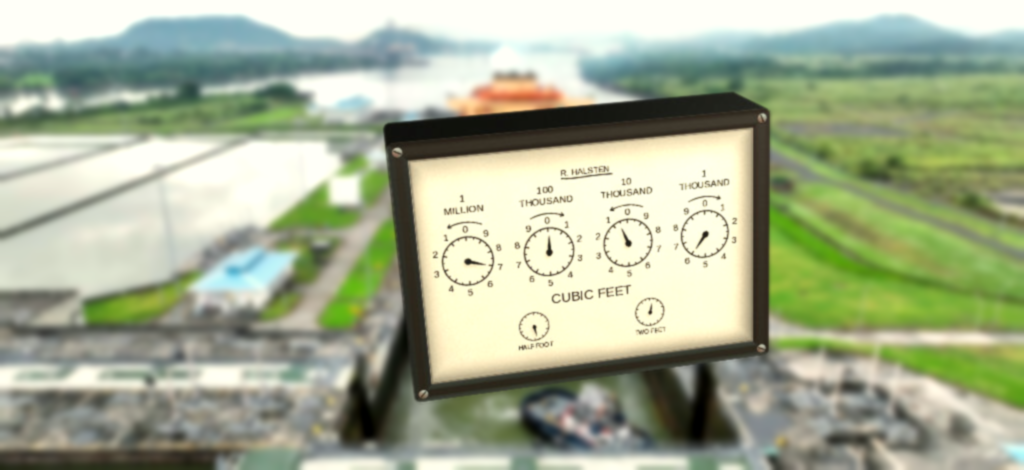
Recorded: 700600 ft³
